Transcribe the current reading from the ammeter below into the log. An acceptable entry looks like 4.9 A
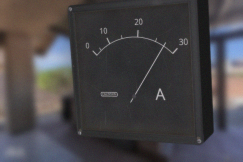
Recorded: 27.5 A
